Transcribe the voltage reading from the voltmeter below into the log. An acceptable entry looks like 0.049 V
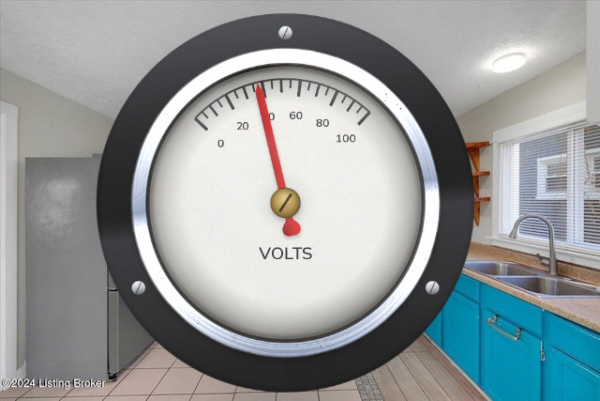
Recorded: 37.5 V
